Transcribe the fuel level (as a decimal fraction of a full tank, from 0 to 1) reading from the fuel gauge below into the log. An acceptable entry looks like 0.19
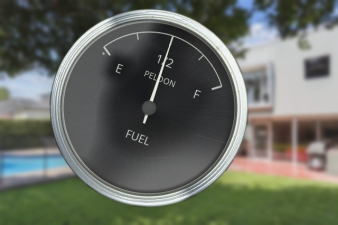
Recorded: 0.5
